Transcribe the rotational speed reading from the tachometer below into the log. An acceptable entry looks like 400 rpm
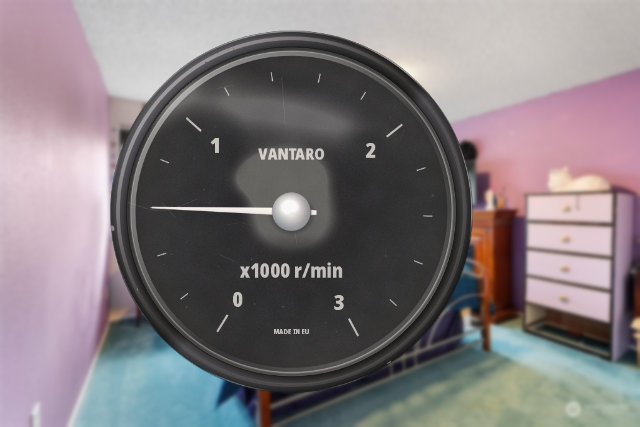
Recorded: 600 rpm
